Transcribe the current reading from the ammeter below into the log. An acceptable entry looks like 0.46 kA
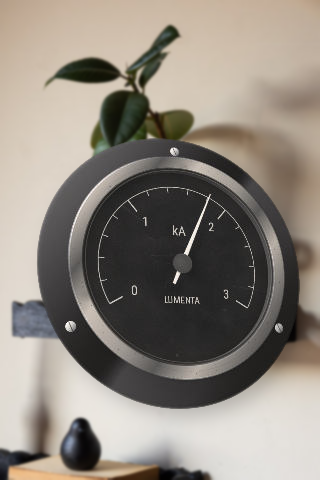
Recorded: 1.8 kA
